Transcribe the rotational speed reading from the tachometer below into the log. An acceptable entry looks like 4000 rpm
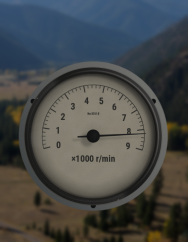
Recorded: 8200 rpm
